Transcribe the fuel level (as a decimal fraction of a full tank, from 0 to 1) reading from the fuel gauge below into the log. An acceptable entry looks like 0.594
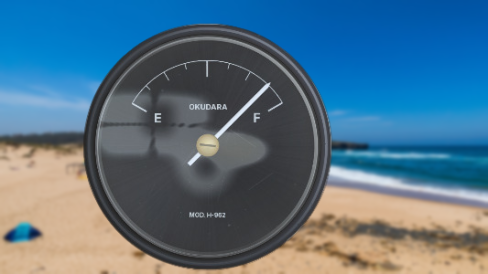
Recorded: 0.875
